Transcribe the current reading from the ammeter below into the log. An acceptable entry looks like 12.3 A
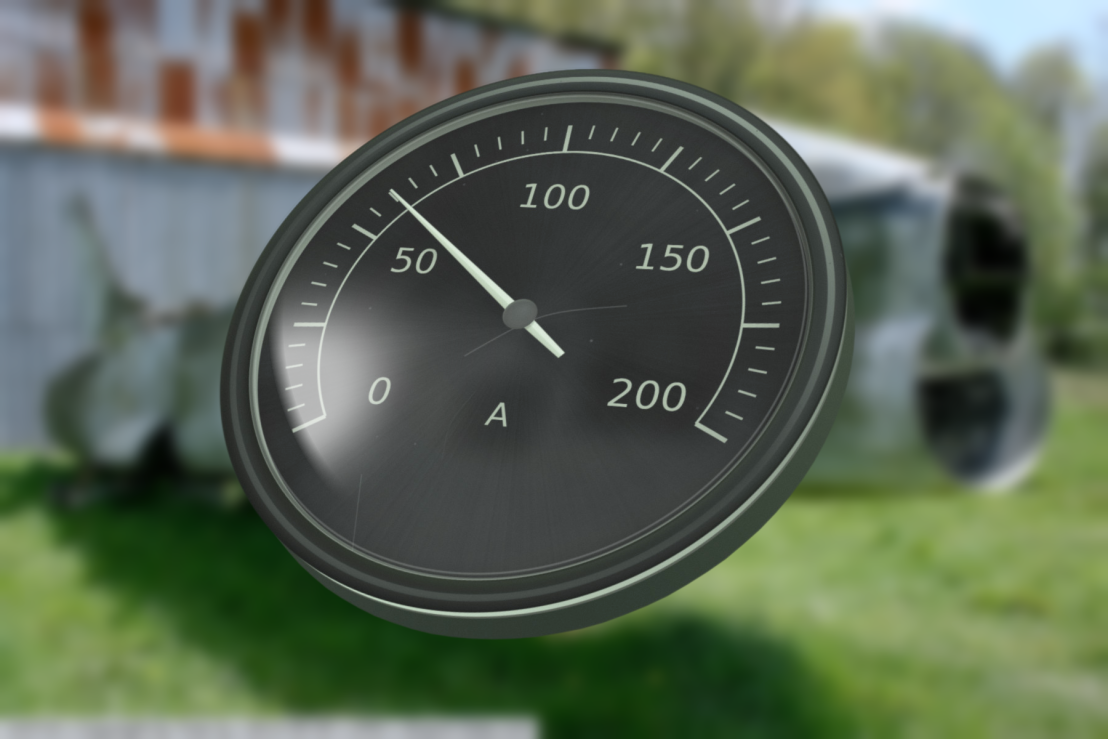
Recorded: 60 A
